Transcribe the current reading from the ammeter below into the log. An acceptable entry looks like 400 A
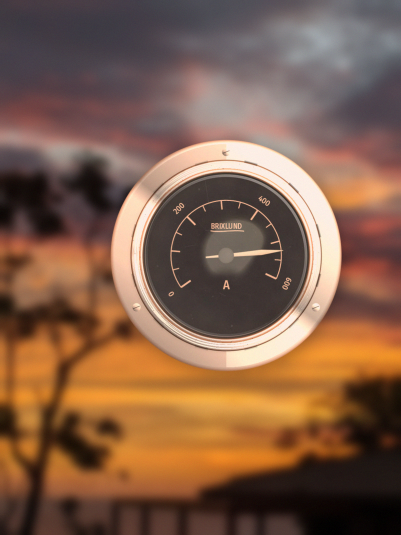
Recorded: 525 A
